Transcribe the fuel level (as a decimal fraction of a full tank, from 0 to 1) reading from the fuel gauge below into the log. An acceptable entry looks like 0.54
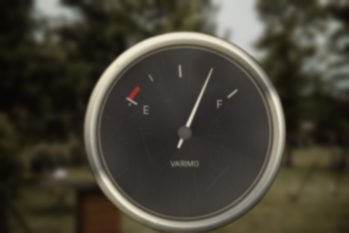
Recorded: 0.75
